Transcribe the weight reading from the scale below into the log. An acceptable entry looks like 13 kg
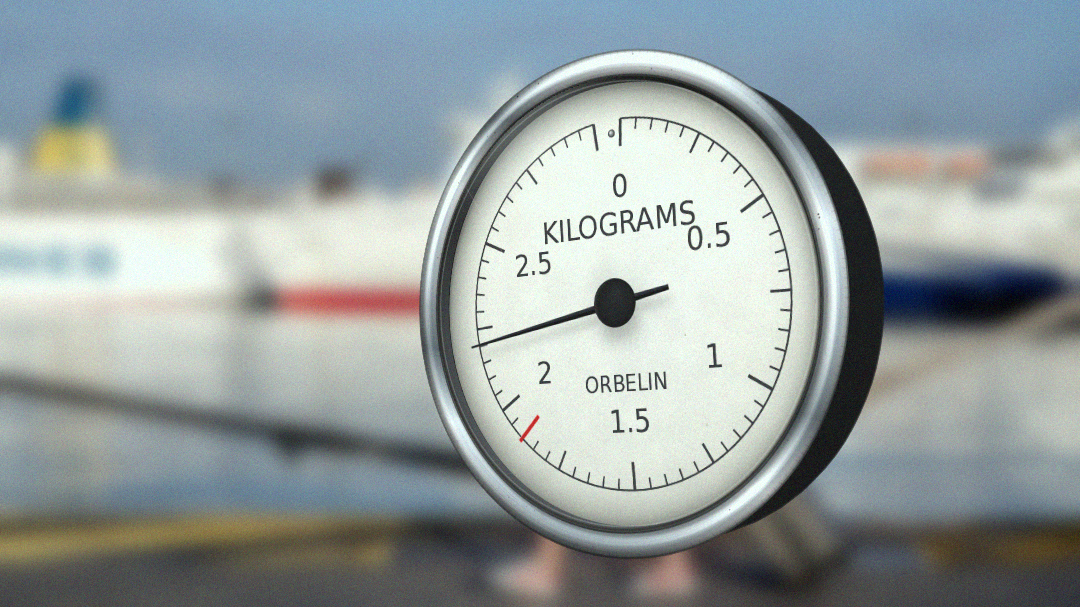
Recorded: 2.2 kg
